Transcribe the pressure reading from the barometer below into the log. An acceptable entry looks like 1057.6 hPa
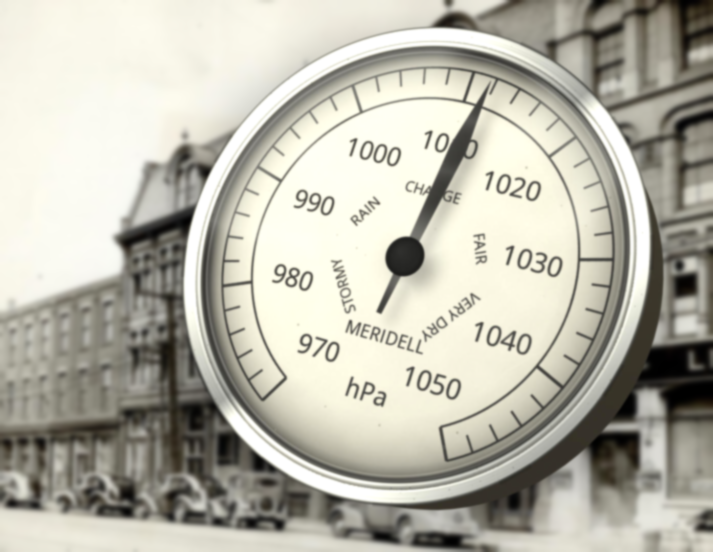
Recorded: 1012 hPa
